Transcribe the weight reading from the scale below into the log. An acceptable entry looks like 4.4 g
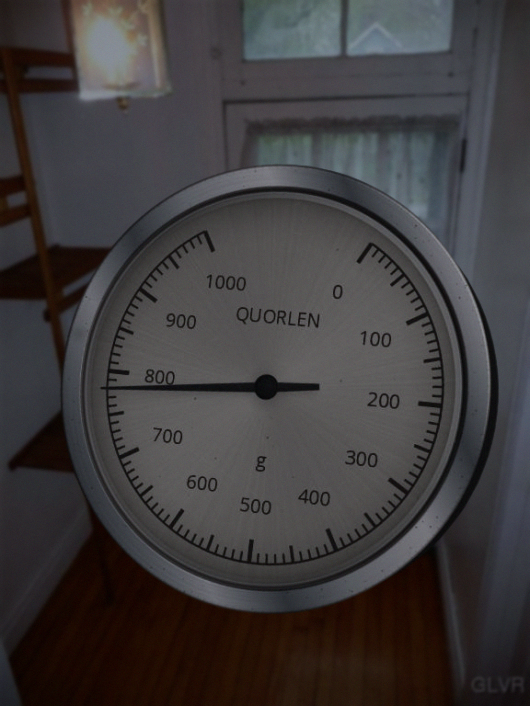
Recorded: 780 g
